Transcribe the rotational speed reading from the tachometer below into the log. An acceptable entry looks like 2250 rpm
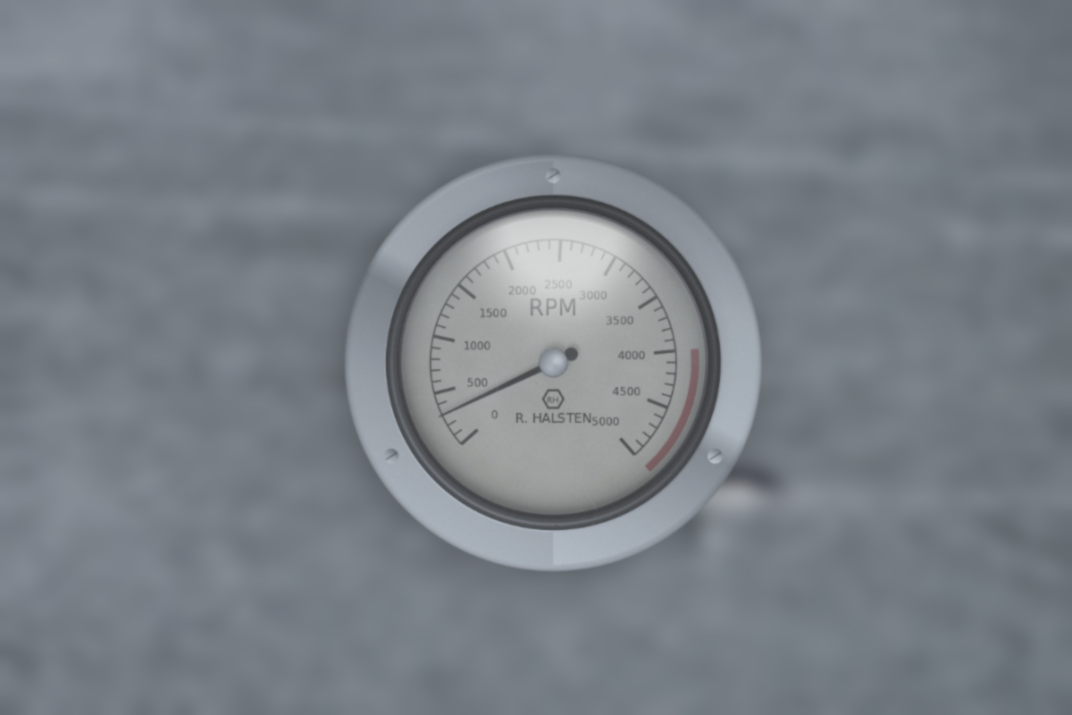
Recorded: 300 rpm
